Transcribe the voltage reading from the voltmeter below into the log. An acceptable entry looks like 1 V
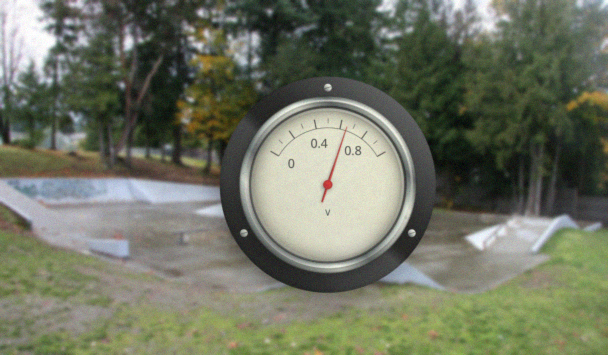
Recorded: 0.65 V
